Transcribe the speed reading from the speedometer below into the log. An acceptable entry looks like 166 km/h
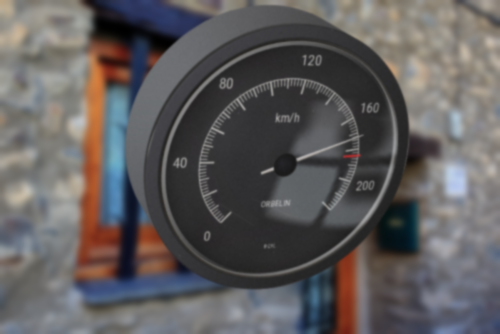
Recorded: 170 km/h
